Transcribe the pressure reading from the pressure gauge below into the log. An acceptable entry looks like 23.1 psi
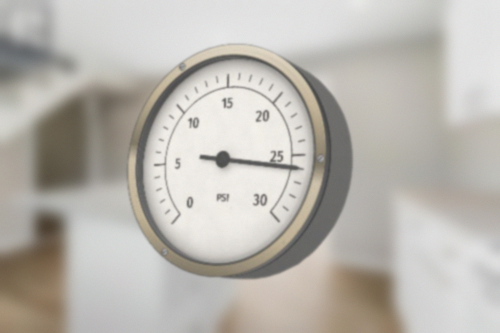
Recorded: 26 psi
